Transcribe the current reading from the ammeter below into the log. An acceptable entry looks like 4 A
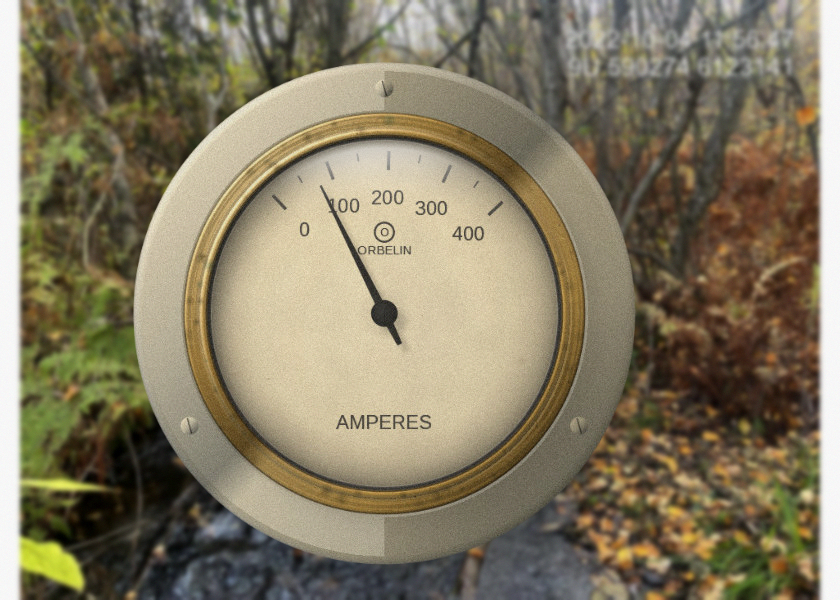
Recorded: 75 A
